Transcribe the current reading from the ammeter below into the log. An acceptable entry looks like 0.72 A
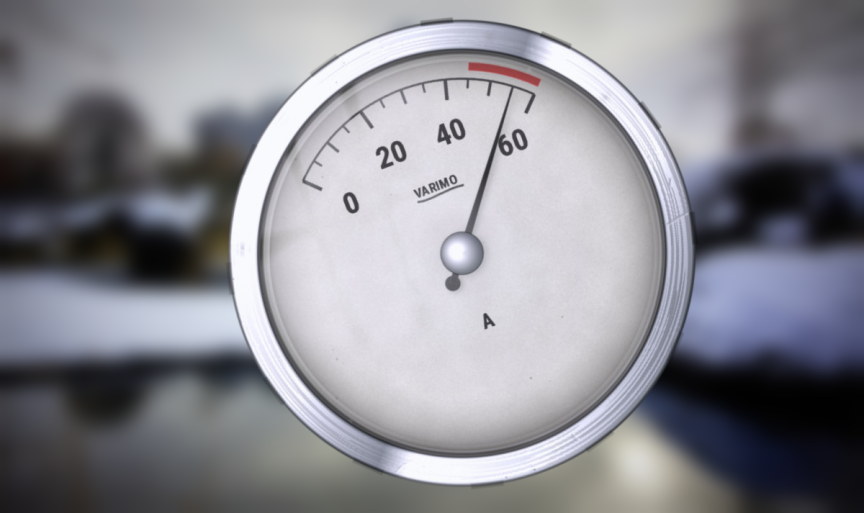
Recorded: 55 A
